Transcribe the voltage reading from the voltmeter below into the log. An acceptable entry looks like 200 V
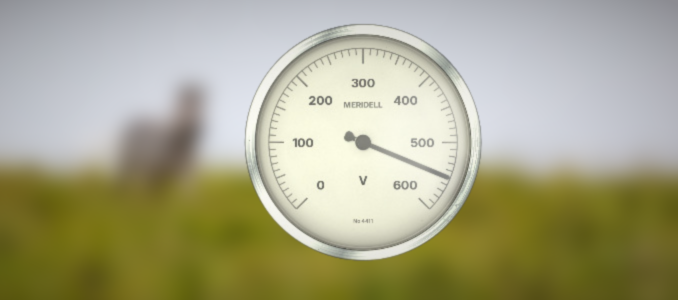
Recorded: 550 V
